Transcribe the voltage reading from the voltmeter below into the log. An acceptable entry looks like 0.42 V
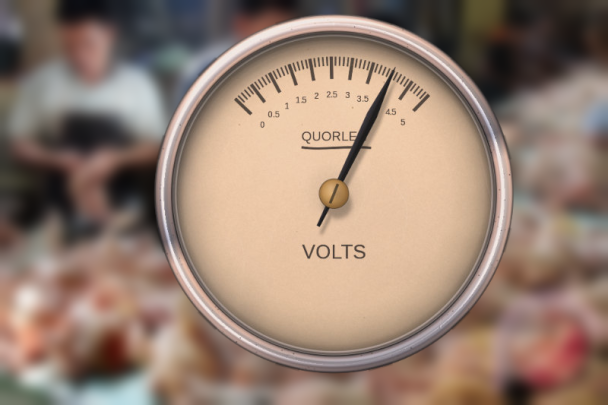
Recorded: 4 V
